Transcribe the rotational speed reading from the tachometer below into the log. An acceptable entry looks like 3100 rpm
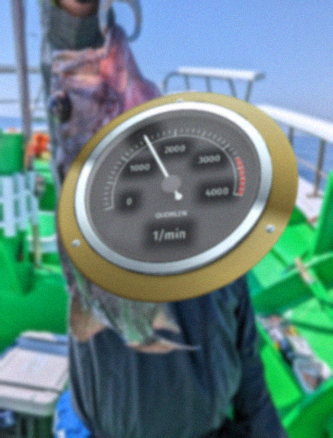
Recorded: 1500 rpm
